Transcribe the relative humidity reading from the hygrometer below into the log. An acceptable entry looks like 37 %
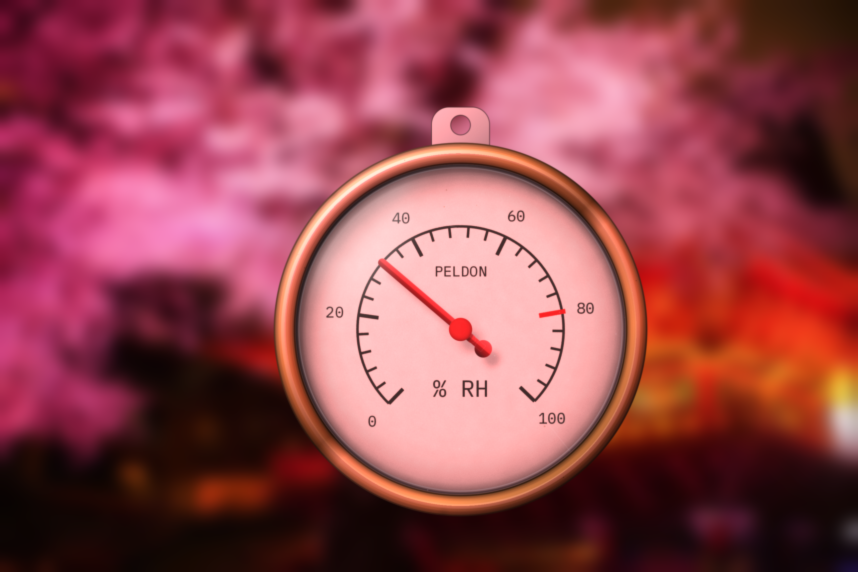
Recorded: 32 %
